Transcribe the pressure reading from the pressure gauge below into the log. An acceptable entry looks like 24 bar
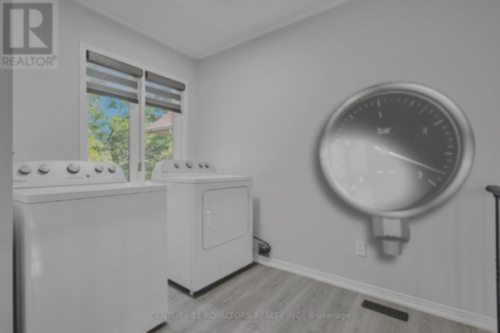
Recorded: 2.8 bar
